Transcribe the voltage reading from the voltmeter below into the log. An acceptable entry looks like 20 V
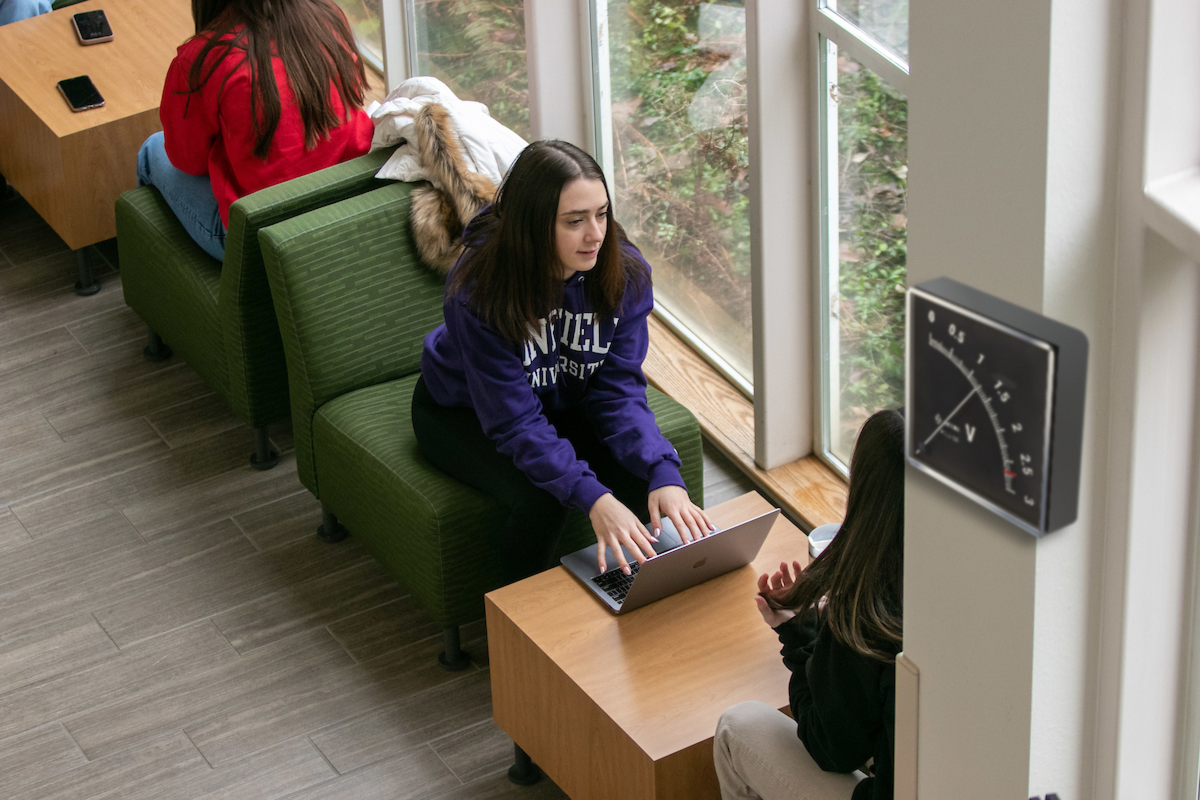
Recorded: 1.25 V
